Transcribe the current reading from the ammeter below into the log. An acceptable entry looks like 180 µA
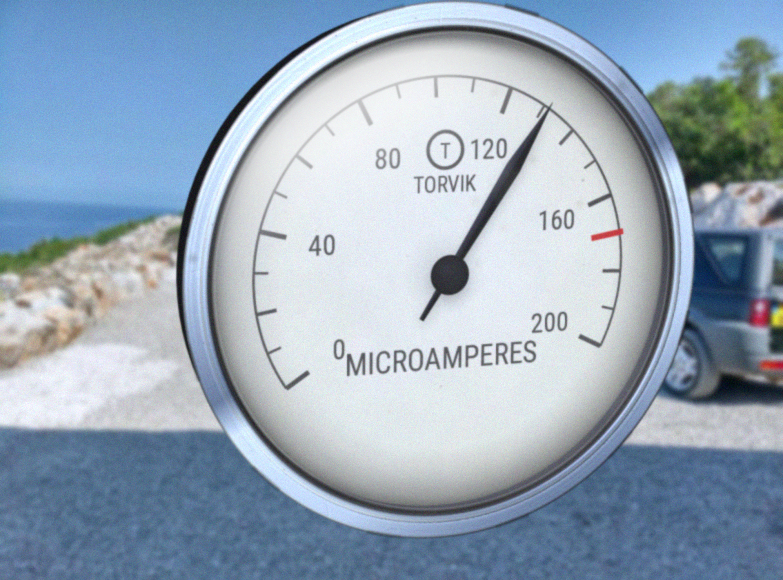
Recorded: 130 µA
